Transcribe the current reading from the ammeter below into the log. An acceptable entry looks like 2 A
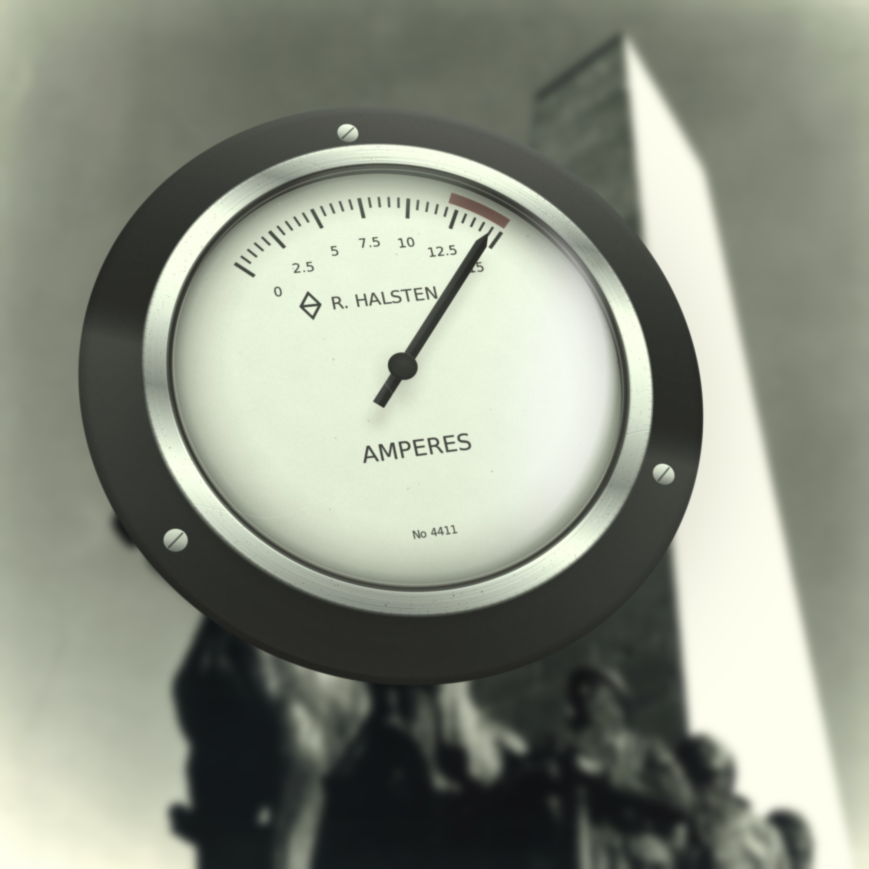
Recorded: 14.5 A
